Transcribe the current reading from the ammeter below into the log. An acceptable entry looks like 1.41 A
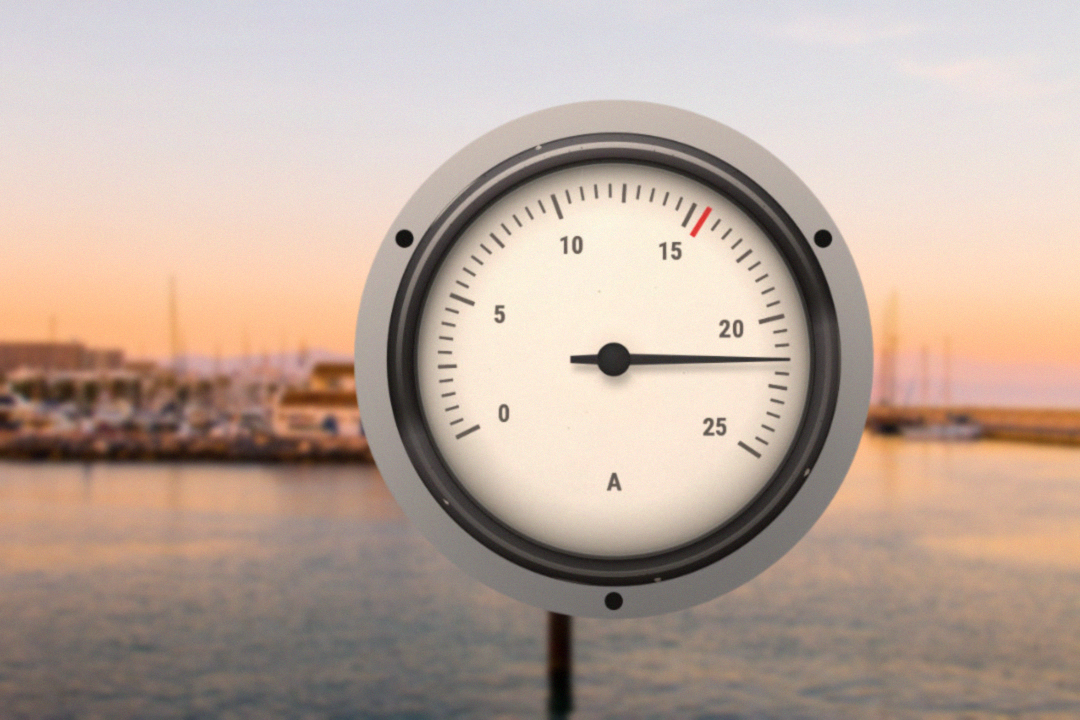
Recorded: 21.5 A
